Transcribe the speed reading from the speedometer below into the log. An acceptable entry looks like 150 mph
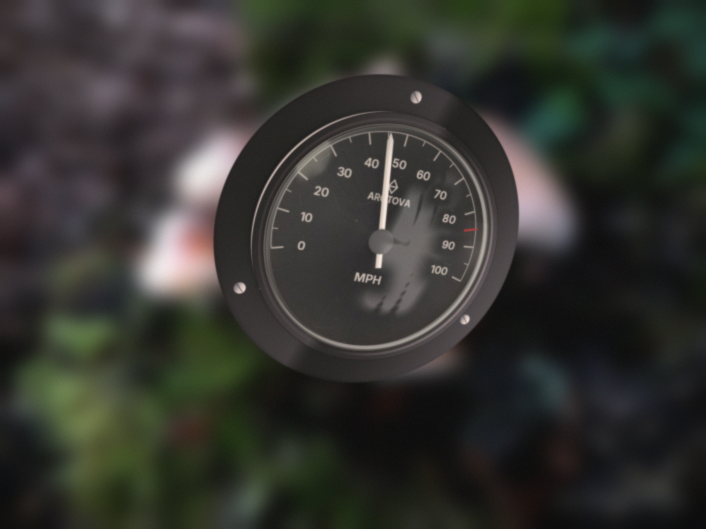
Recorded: 45 mph
